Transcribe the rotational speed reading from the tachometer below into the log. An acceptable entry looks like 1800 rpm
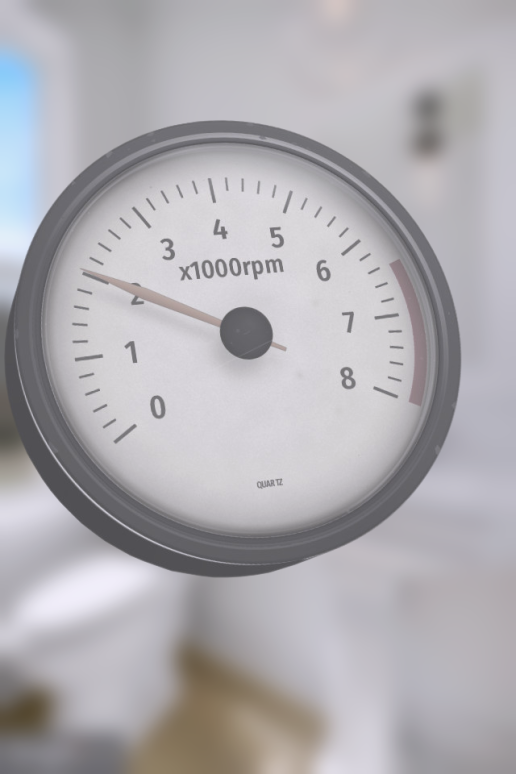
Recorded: 2000 rpm
